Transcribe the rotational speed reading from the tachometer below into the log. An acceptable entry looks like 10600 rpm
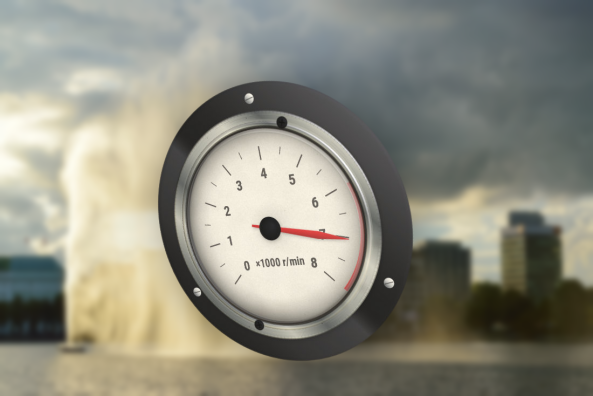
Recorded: 7000 rpm
